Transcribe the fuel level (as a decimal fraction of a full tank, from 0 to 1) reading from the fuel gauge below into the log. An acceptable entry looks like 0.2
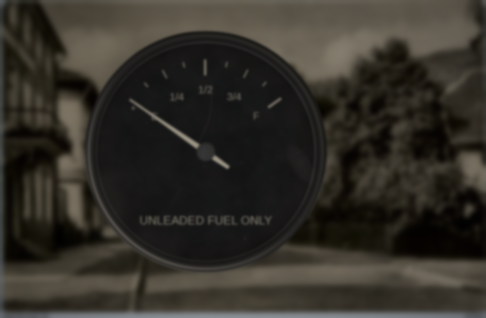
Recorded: 0
